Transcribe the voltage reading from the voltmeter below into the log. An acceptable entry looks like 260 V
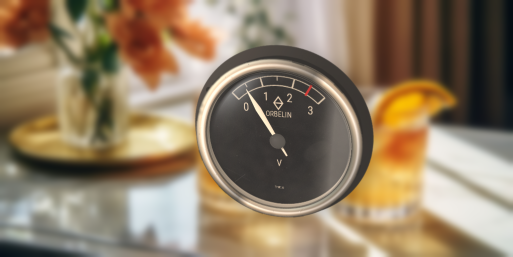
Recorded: 0.5 V
